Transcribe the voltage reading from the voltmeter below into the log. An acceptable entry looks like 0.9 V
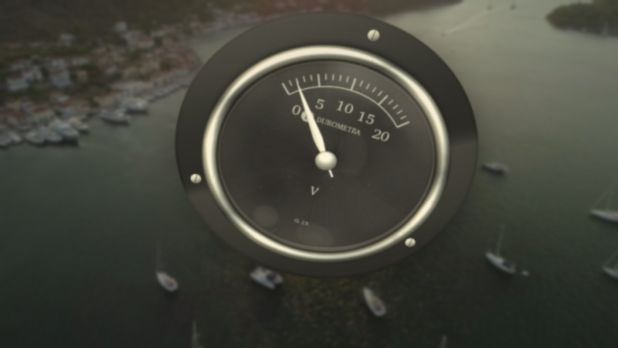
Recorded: 2 V
